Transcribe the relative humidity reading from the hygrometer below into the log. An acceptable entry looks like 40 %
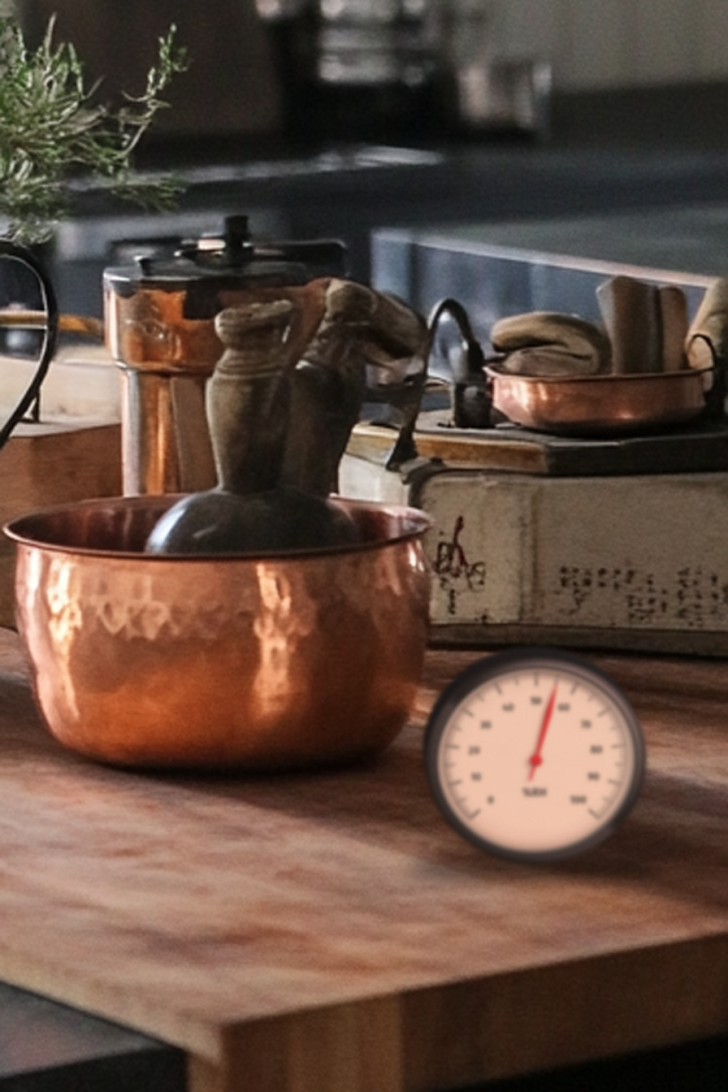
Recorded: 55 %
